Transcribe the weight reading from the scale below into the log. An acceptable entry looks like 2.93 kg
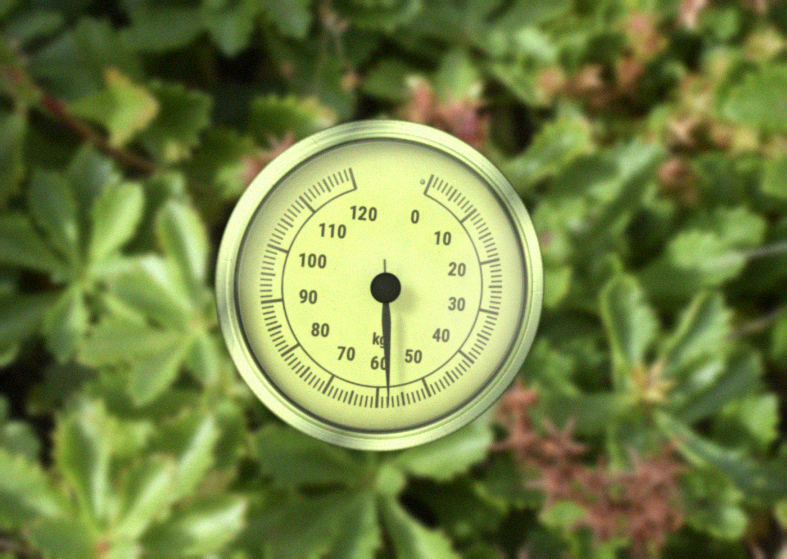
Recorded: 58 kg
